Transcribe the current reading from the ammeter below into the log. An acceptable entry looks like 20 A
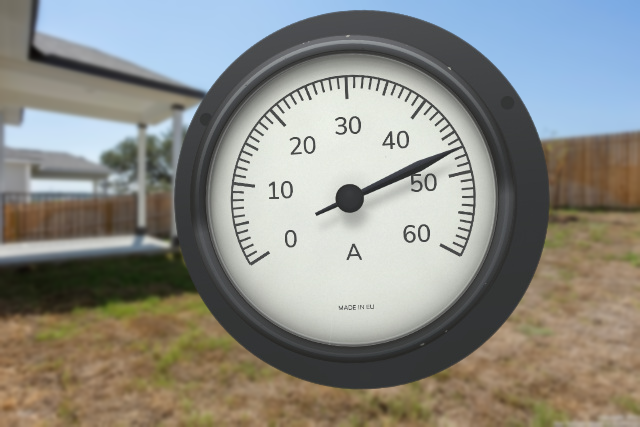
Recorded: 47 A
